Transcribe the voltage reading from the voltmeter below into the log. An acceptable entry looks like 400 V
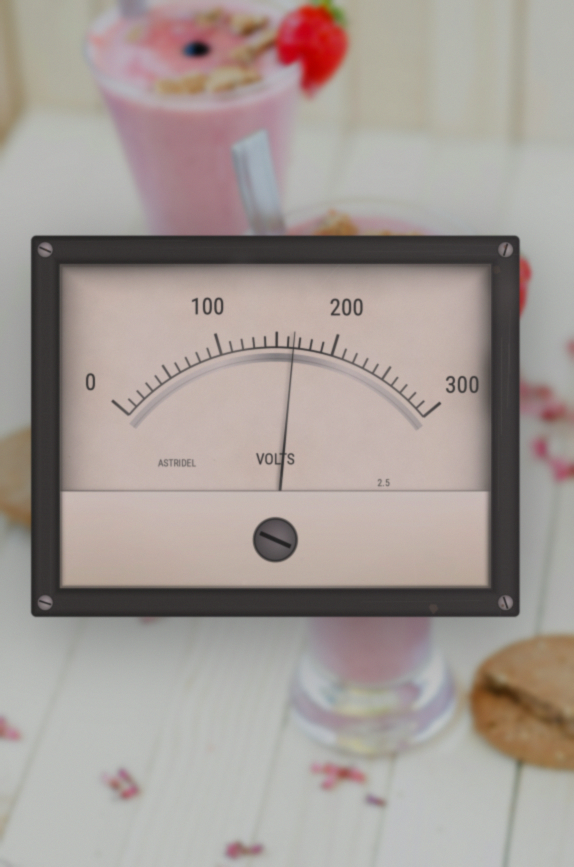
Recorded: 165 V
